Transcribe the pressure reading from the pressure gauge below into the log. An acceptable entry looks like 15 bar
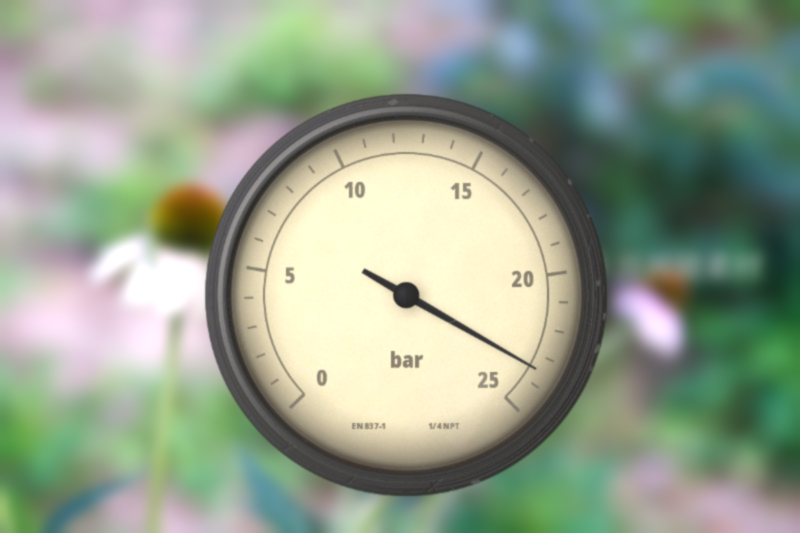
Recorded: 23.5 bar
